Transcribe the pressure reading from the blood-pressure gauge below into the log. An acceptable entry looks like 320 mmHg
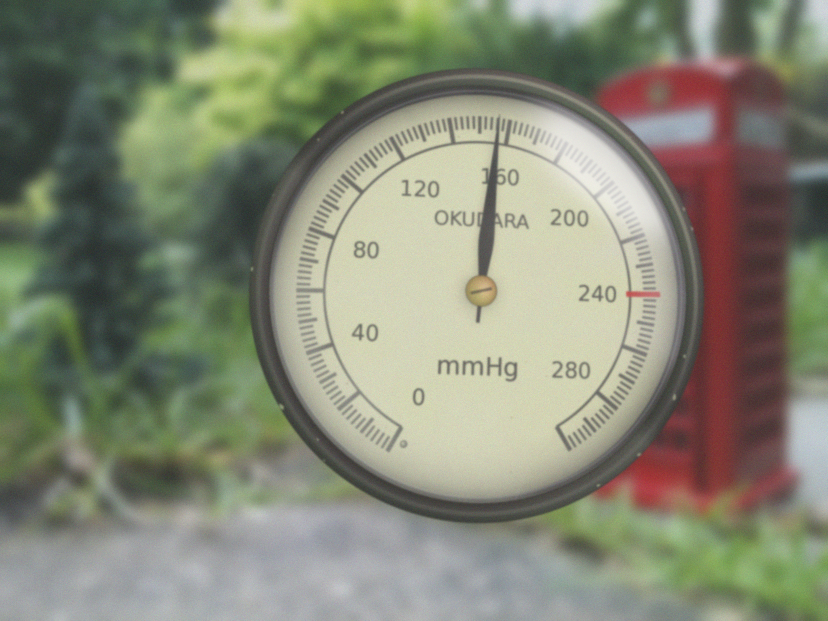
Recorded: 156 mmHg
